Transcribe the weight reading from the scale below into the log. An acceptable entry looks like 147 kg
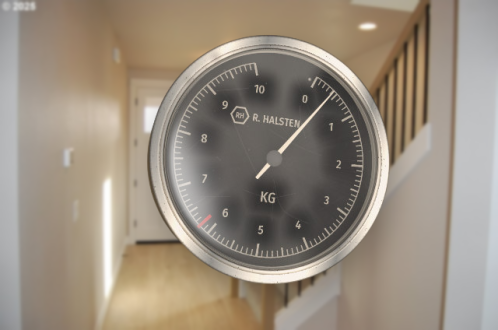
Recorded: 0.4 kg
